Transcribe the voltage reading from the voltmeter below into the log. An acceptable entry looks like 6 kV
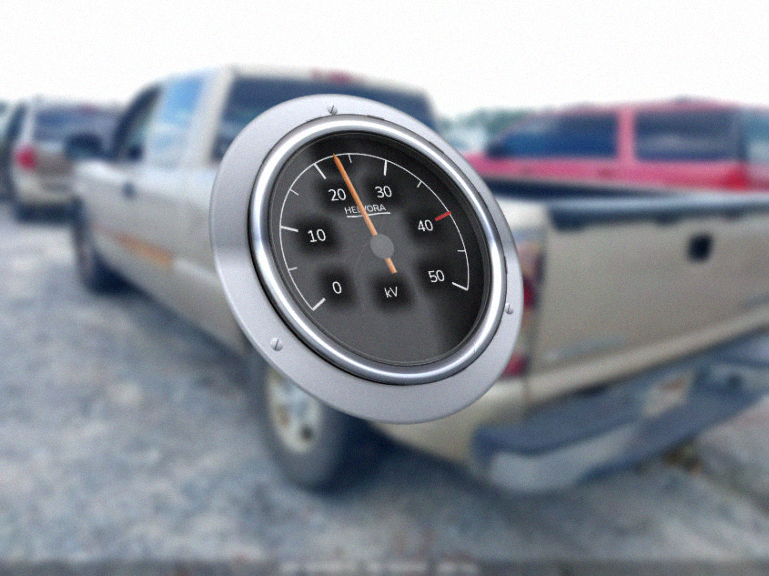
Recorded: 22.5 kV
